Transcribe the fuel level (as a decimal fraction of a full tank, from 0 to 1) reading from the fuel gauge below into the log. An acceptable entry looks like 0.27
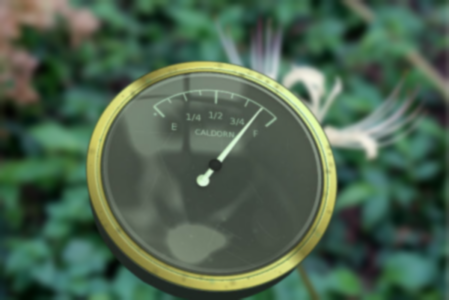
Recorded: 0.875
